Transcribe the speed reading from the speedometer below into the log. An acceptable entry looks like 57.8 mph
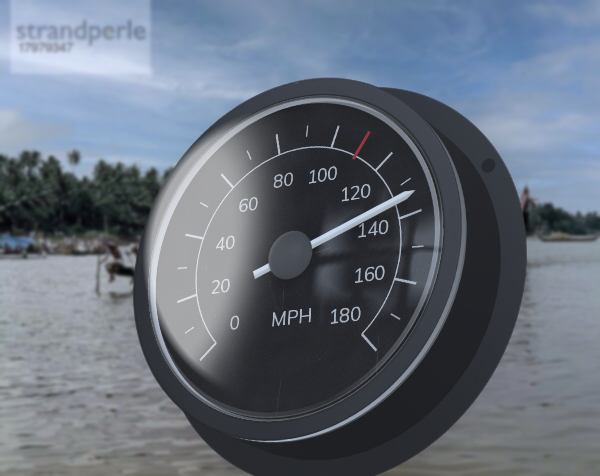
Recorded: 135 mph
